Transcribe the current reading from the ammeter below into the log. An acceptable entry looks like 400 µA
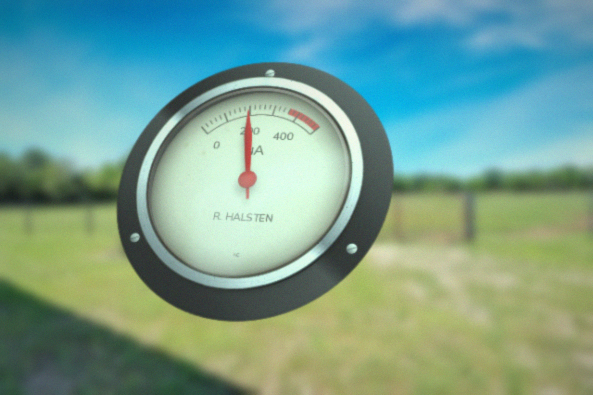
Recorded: 200 µA
